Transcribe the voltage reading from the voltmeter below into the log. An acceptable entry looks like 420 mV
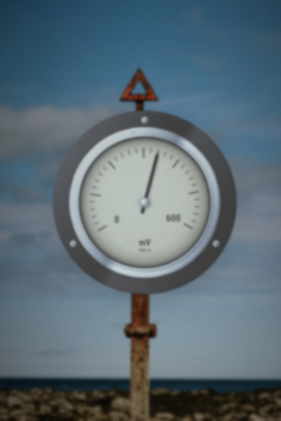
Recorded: 340 mV
